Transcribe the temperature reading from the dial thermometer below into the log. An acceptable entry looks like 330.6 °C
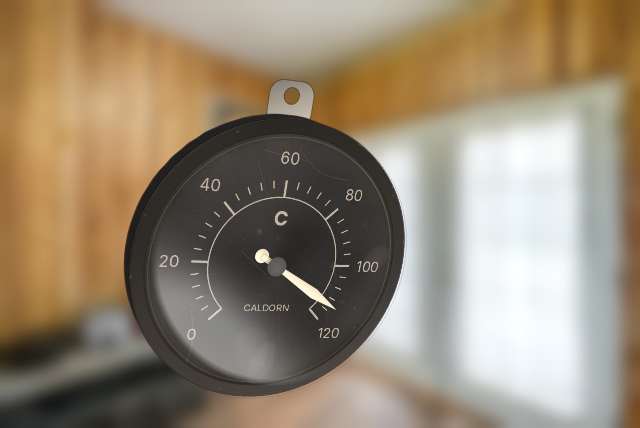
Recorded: 114 °C
